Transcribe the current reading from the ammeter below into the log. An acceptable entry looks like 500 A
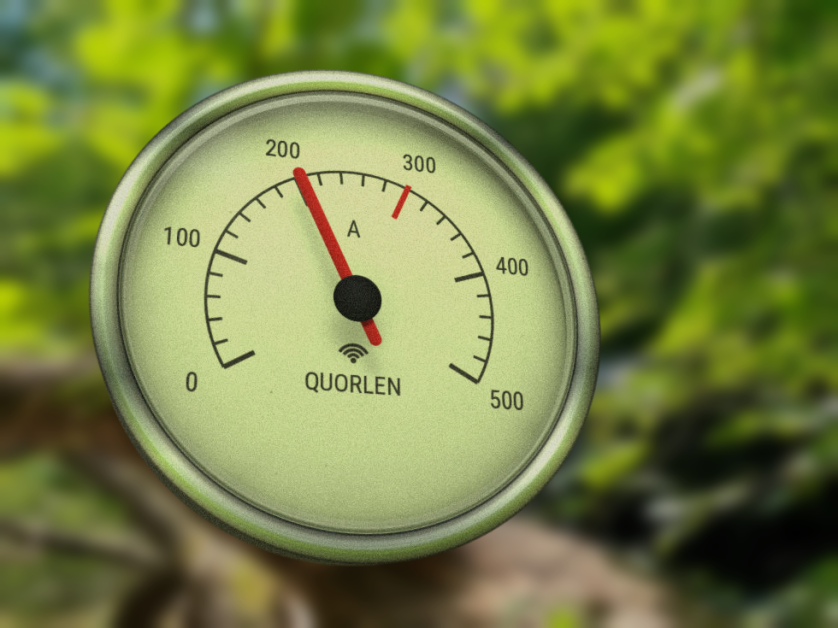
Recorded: 200 A
